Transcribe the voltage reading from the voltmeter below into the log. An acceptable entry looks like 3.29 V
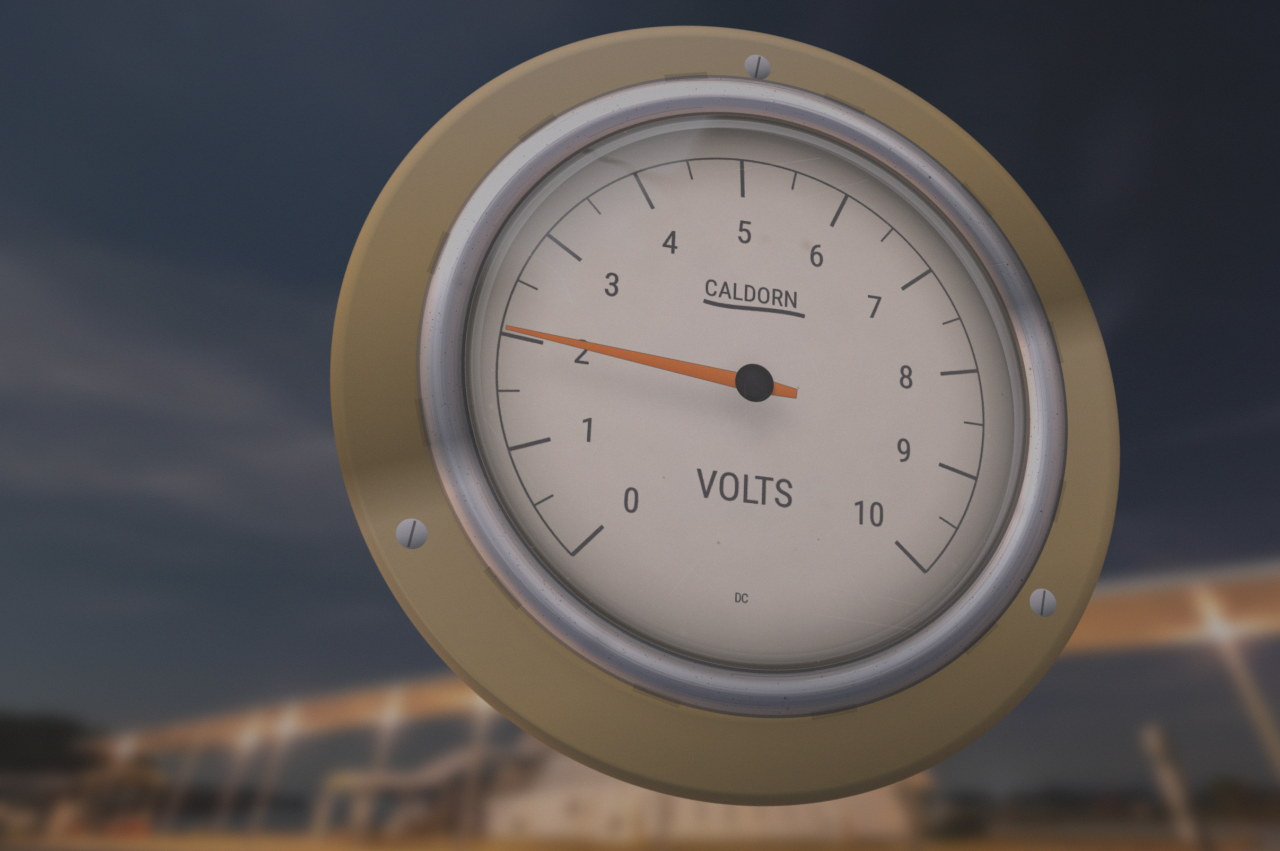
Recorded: 2 V
